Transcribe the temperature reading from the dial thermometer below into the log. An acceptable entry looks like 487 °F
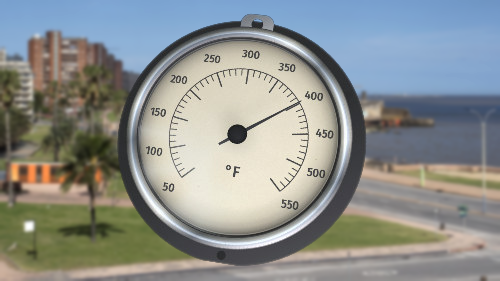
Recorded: 400 °F
